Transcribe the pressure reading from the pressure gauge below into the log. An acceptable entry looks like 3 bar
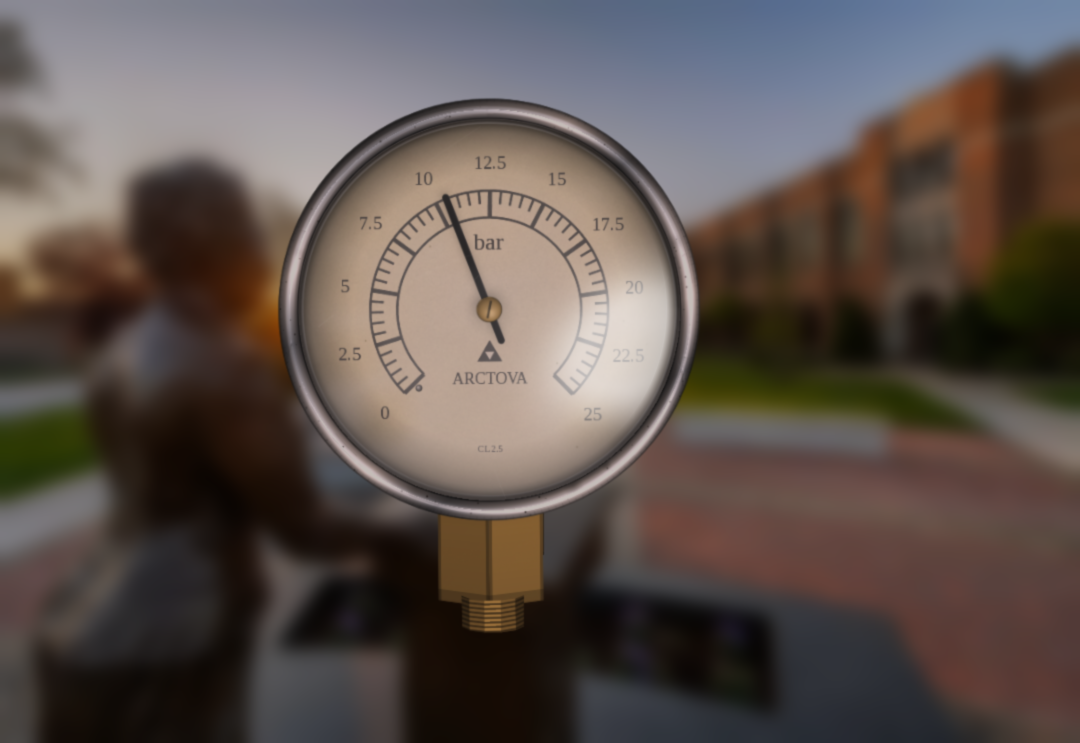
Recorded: 10.5 bar
